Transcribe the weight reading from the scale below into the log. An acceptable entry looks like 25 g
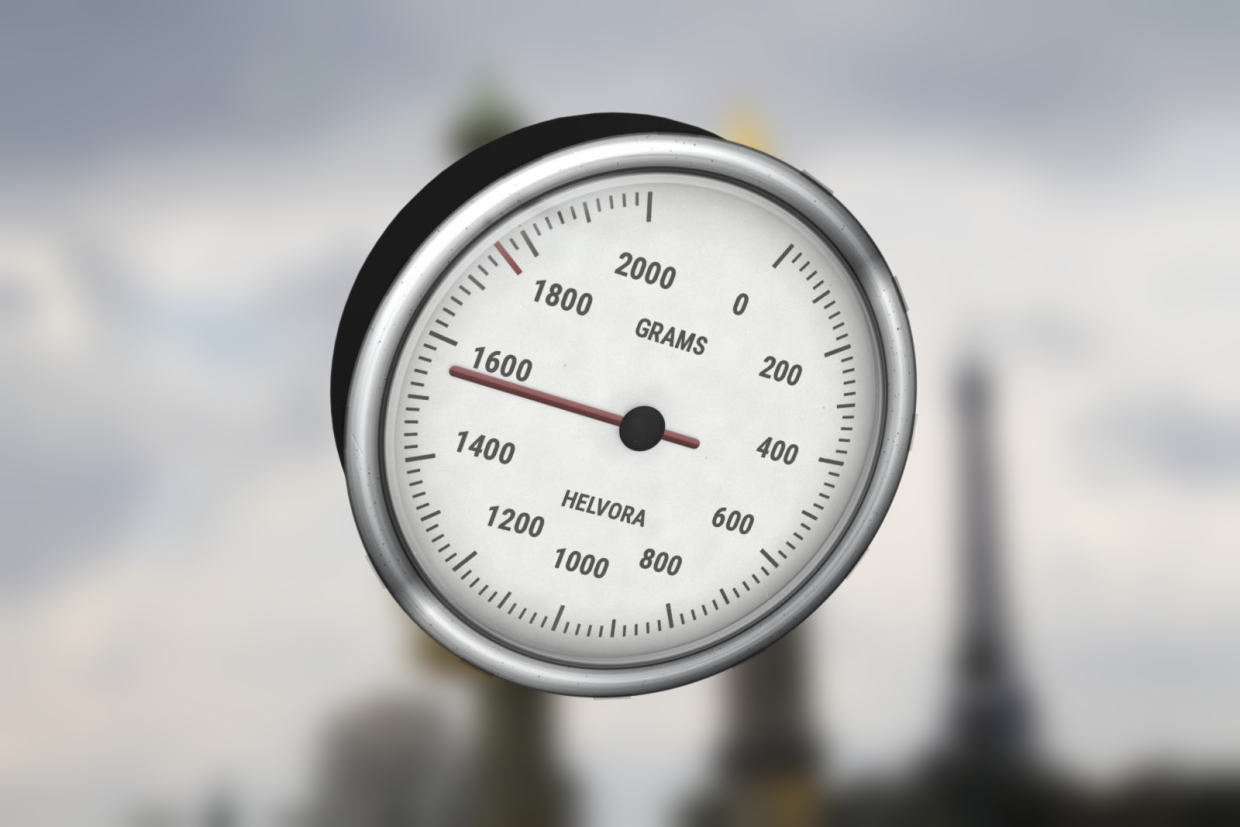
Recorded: 1560 g
